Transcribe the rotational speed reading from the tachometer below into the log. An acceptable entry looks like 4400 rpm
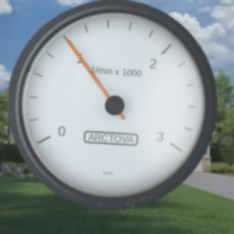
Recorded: 1000 rpm
